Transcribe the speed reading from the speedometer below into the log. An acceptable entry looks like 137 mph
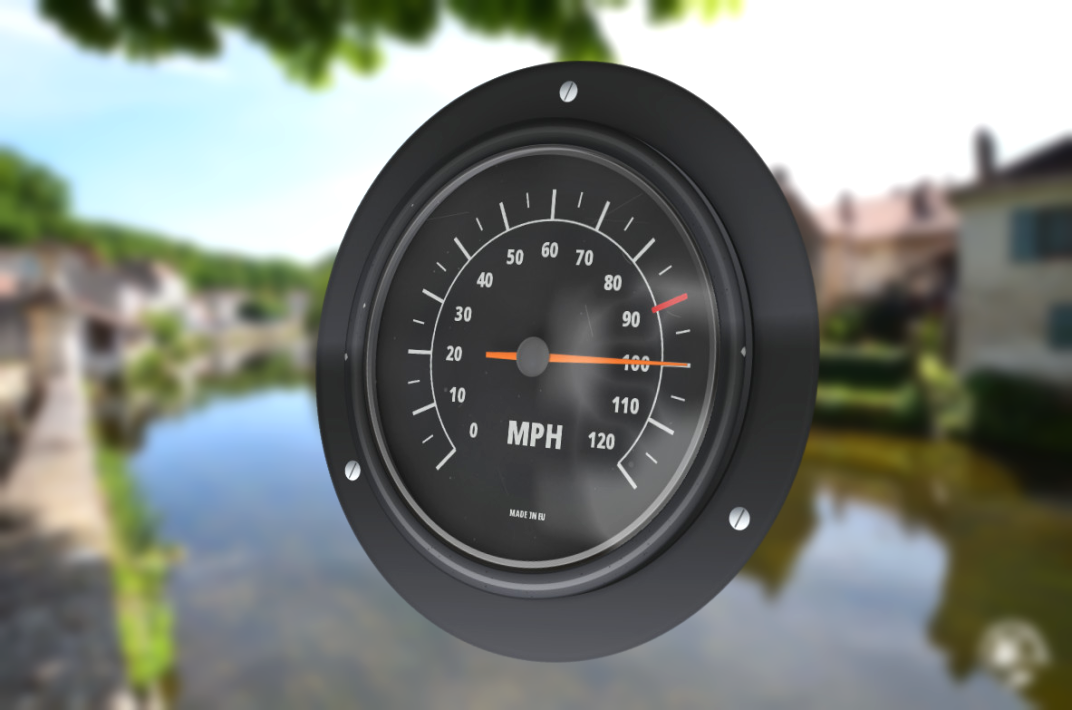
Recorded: 100 mph
